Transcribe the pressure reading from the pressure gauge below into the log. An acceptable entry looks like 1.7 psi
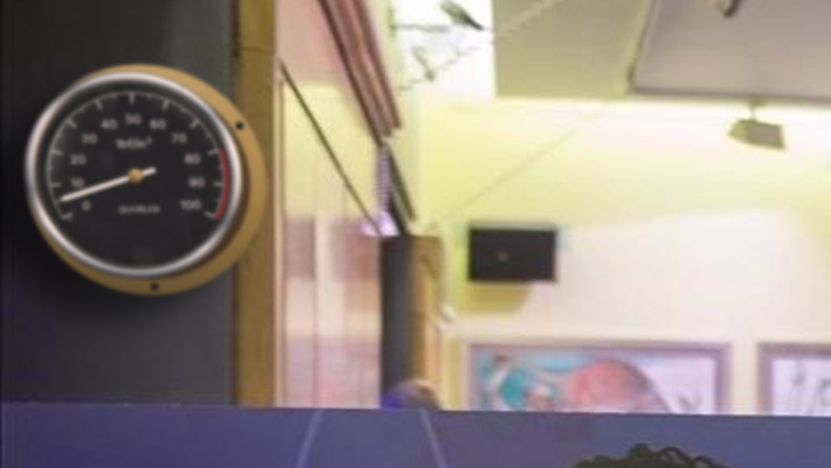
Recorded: 5 psi
